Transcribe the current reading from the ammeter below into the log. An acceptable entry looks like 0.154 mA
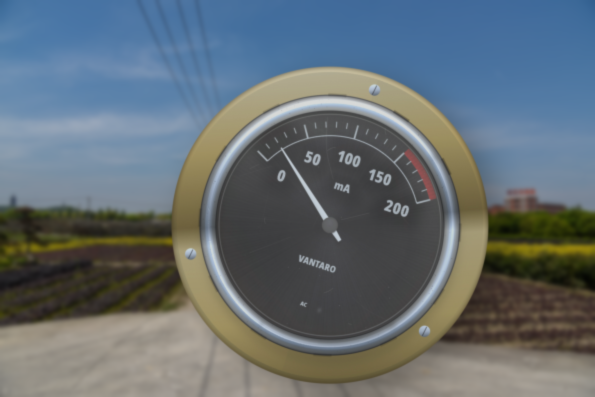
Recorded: 20 mA
